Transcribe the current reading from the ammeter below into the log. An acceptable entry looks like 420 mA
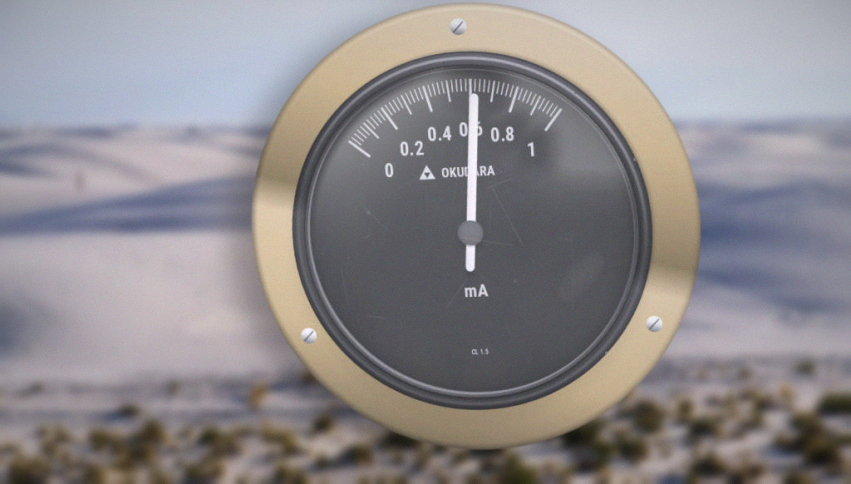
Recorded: 0.62 mA
